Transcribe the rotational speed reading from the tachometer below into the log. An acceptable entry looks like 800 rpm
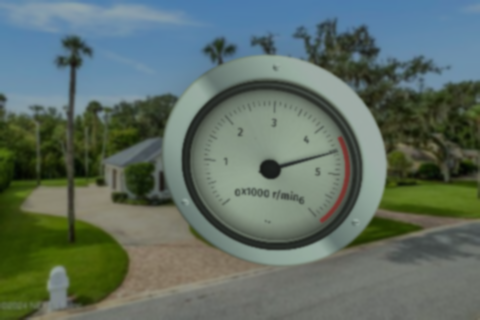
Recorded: 4500 rpm
